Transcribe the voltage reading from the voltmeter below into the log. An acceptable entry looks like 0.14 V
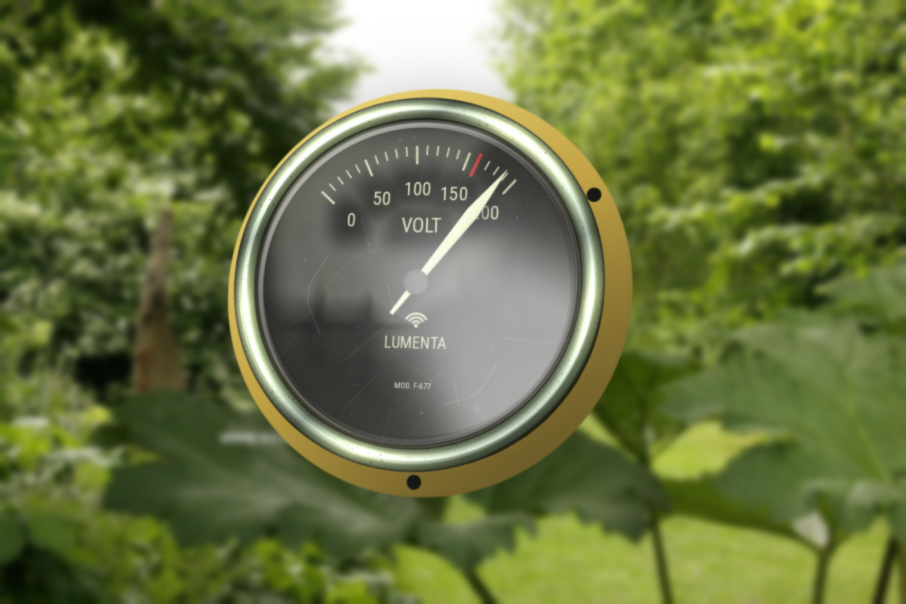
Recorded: 190 V
